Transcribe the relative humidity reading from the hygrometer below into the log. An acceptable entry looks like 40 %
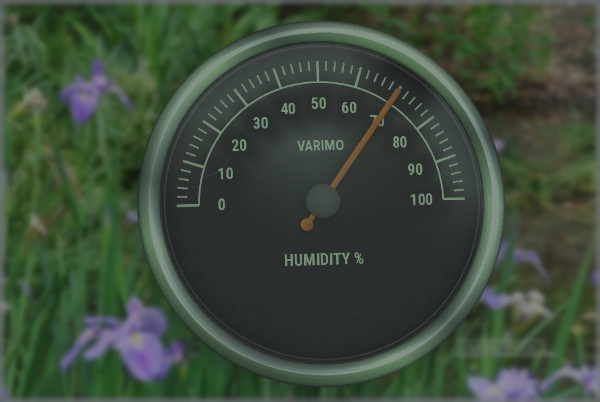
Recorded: 70 %
